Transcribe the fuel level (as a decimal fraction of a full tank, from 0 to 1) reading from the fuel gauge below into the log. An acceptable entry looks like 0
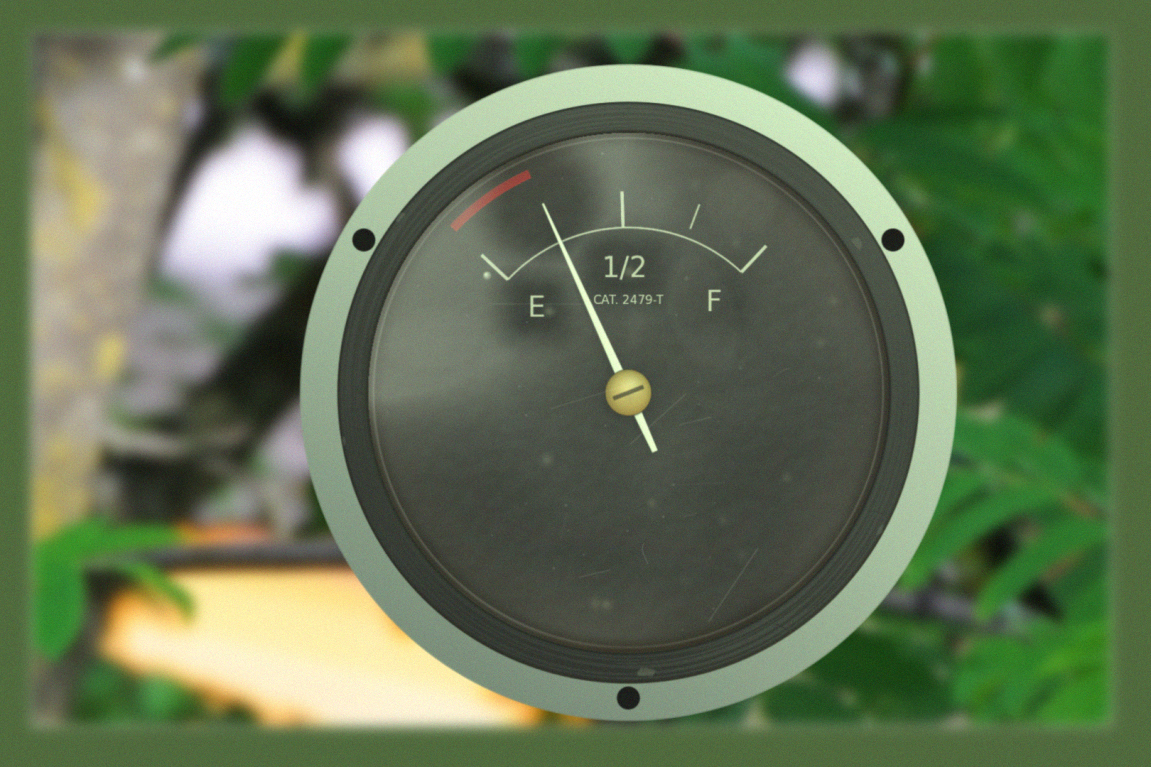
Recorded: 0.25
